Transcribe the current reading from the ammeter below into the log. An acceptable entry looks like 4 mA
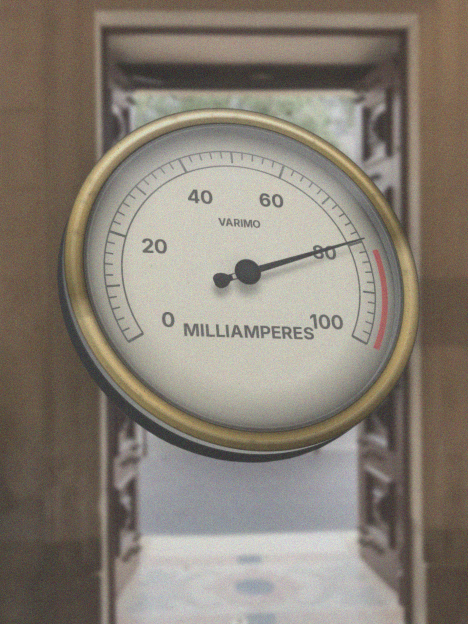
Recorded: 80 mA
